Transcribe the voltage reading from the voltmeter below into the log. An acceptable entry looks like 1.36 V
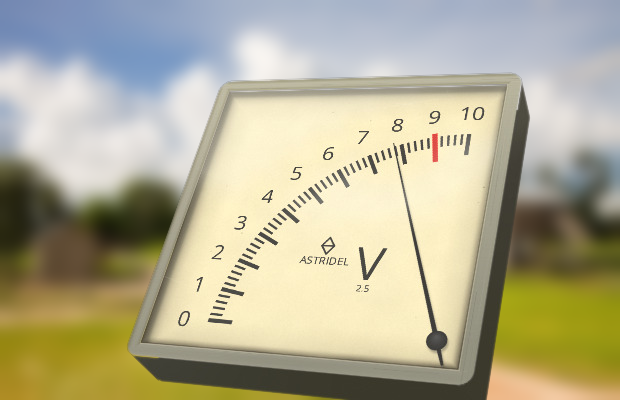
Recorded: 7.8 V
